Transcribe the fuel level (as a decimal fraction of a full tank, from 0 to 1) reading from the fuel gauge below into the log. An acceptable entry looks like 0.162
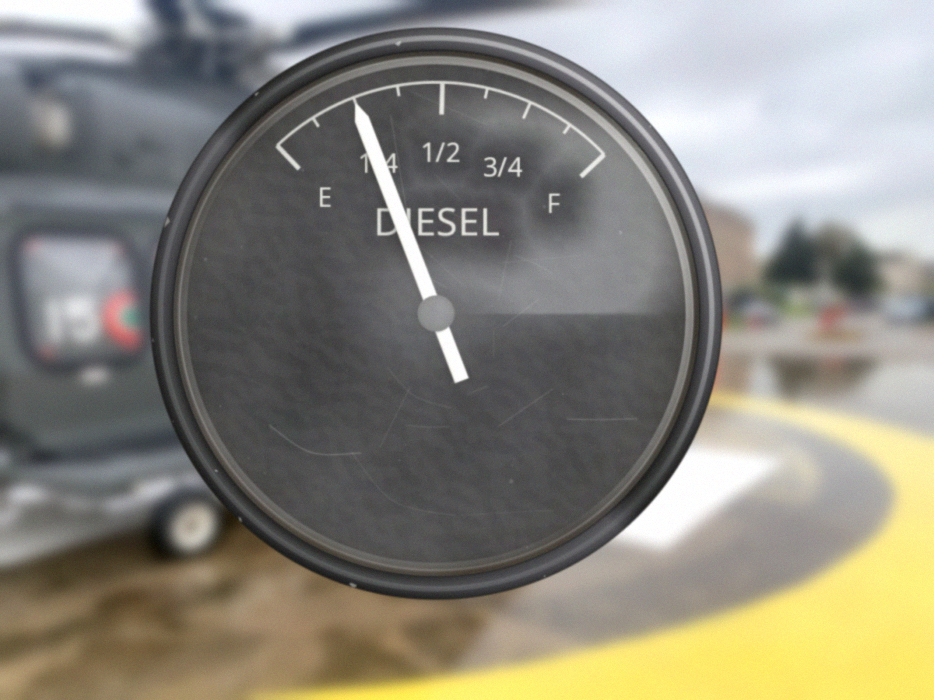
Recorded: 0.25
